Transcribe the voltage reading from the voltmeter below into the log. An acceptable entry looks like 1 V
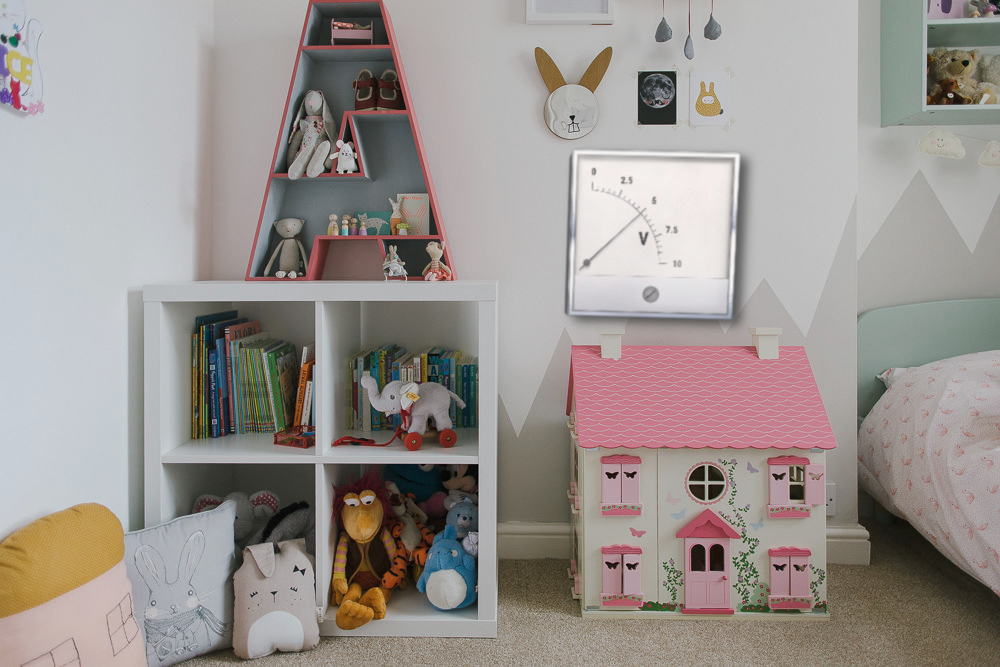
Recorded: 5 V
